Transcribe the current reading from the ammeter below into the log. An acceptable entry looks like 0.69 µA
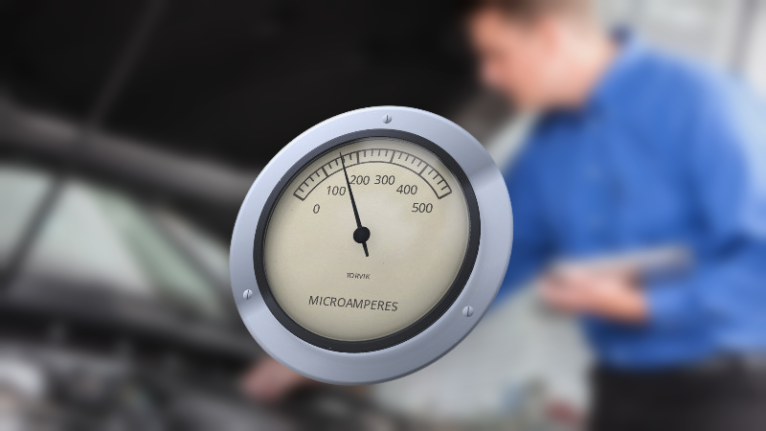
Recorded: 160 µA
